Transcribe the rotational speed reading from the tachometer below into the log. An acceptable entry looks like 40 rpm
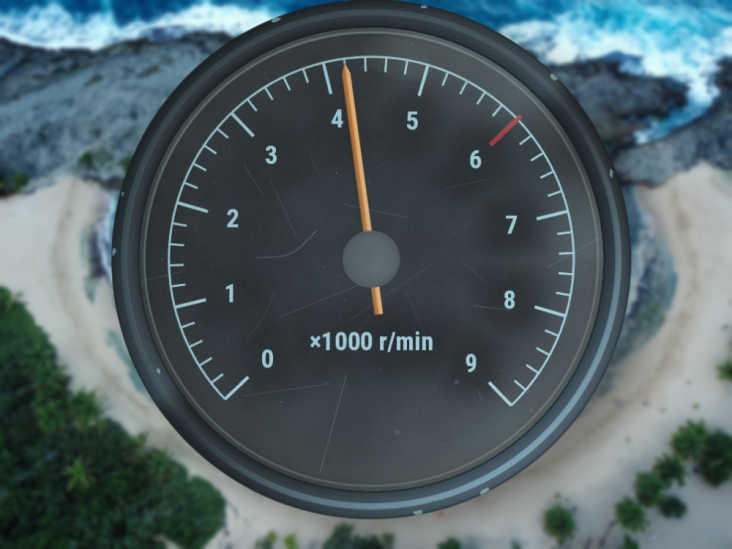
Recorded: 4200 rpm
